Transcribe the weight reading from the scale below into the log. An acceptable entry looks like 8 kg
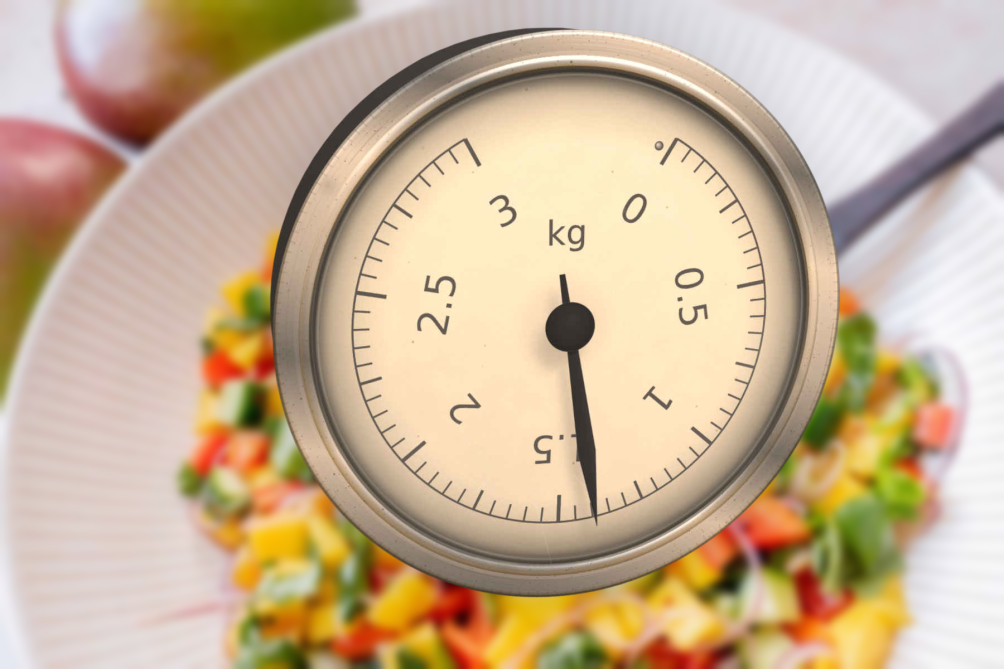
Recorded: 1.4 kg
